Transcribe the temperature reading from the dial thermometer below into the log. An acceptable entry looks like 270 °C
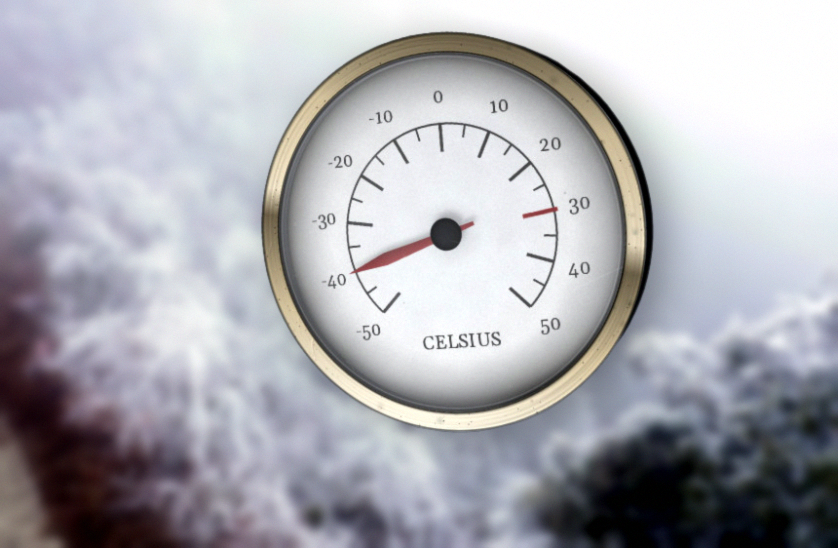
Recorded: -40 °C
